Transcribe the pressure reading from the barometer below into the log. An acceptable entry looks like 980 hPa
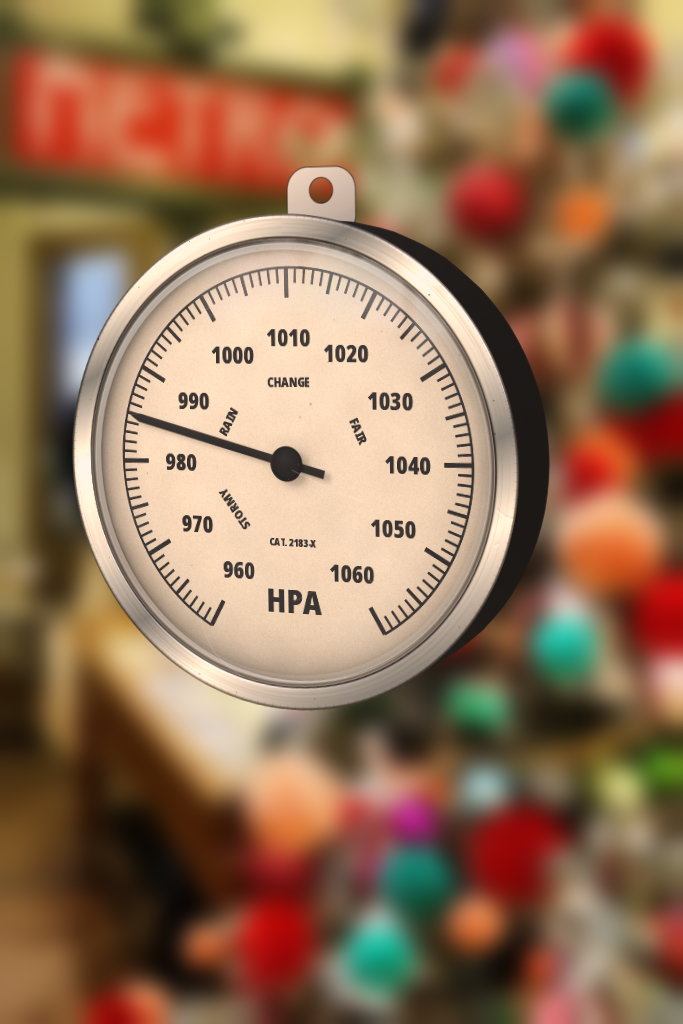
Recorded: 985 hPa
